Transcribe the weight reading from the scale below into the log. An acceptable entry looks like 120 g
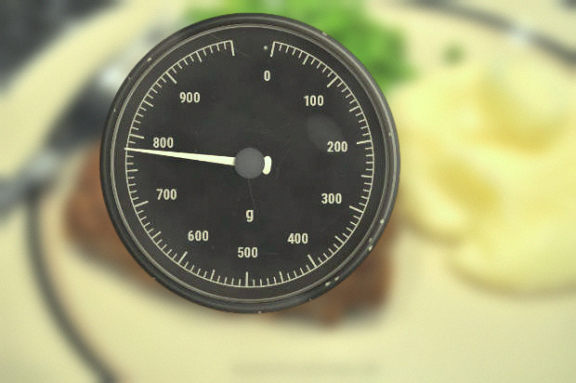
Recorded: 780 g
